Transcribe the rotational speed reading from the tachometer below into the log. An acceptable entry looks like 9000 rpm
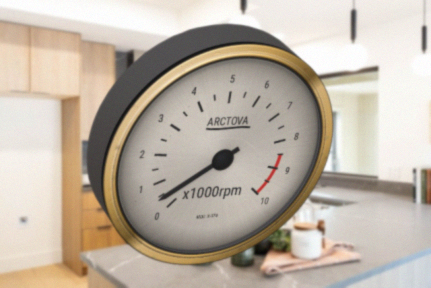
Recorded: 500 rpm
